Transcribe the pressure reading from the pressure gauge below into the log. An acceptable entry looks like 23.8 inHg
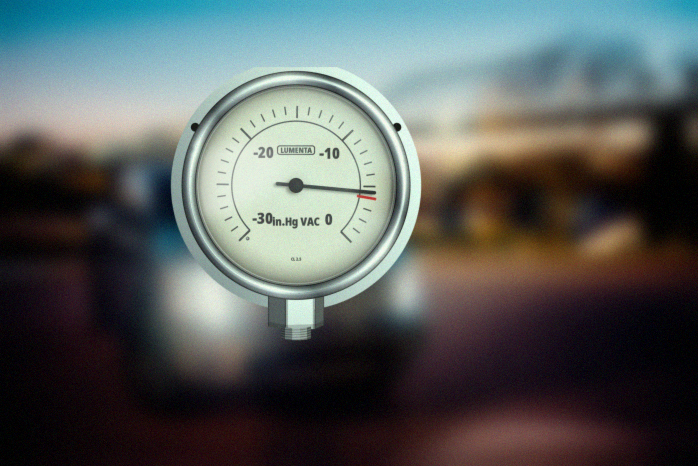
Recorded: -4.5 inHg
